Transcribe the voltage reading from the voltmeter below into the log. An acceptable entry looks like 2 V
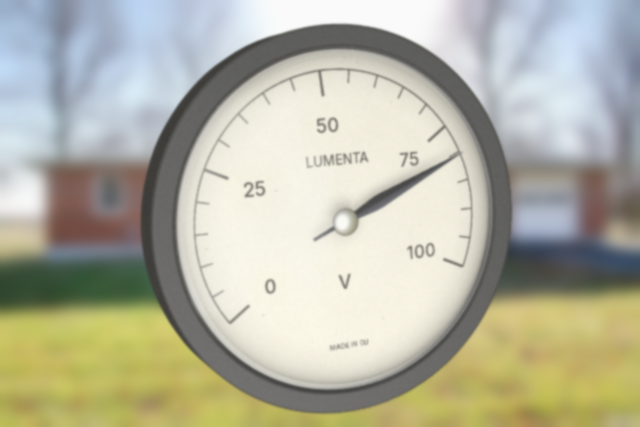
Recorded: 80 V
